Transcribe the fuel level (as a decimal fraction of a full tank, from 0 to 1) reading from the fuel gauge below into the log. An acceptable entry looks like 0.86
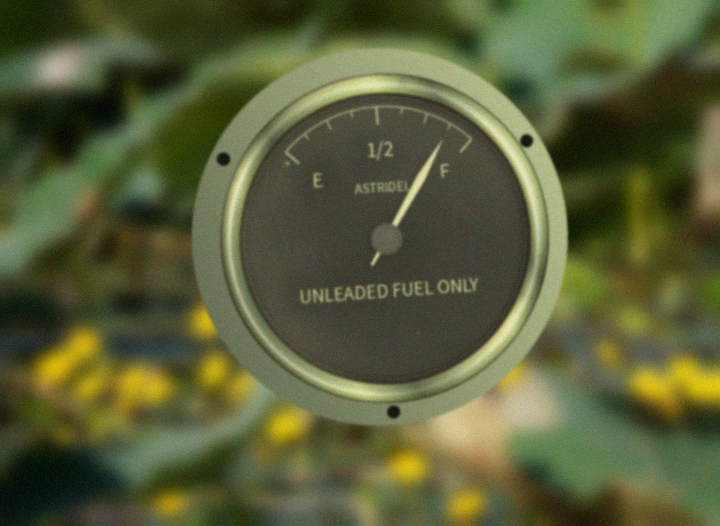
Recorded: 0.875
